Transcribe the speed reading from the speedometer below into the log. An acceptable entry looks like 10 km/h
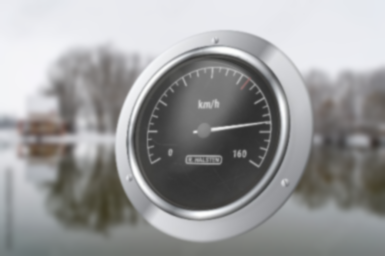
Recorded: 135 km/h
